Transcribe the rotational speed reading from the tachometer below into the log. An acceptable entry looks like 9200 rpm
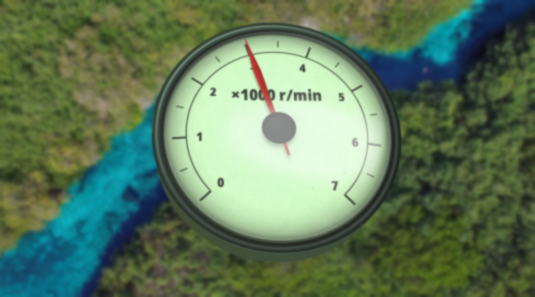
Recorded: 3000 rpm
